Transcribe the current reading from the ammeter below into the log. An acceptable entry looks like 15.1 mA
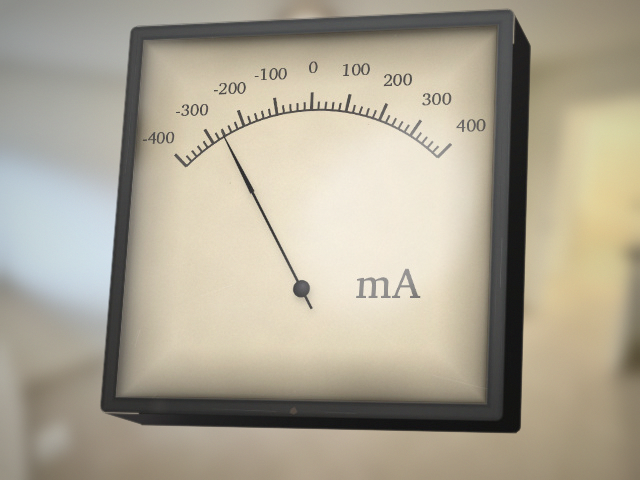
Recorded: -260 mA
